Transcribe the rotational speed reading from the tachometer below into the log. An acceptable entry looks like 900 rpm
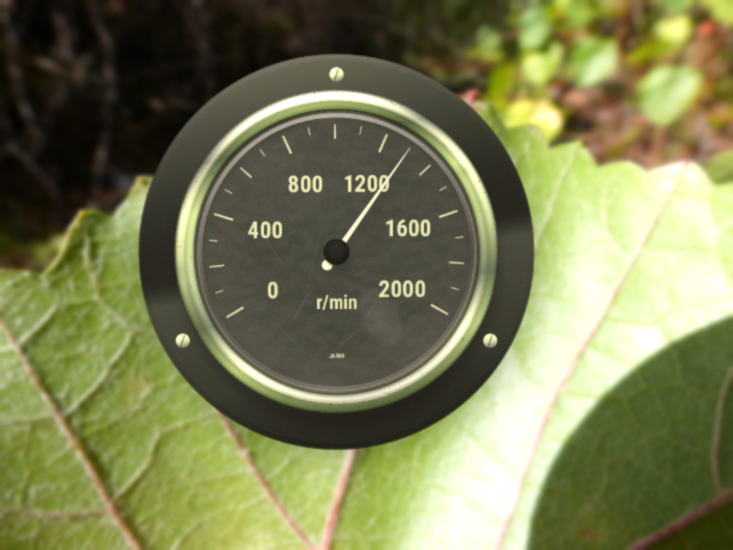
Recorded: 1300 rpm
